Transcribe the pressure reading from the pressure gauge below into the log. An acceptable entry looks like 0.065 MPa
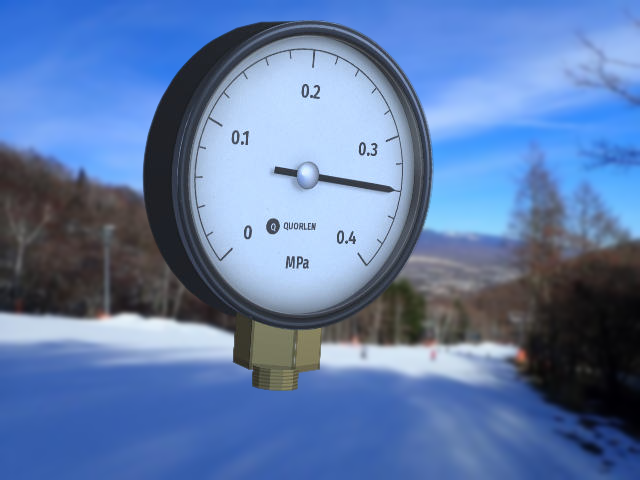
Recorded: 0.34 MPa
